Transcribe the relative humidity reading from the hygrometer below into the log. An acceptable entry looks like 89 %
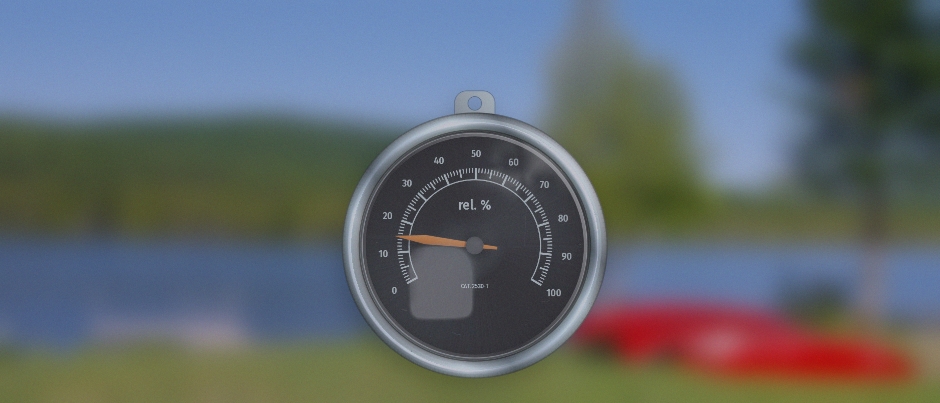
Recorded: 15 %
